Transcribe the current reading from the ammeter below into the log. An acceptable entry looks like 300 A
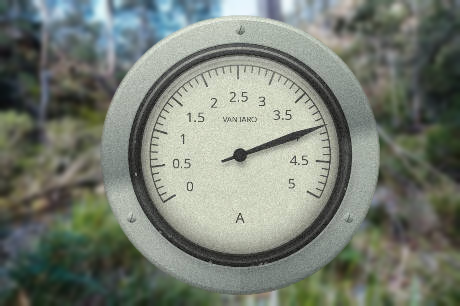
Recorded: 4 A
